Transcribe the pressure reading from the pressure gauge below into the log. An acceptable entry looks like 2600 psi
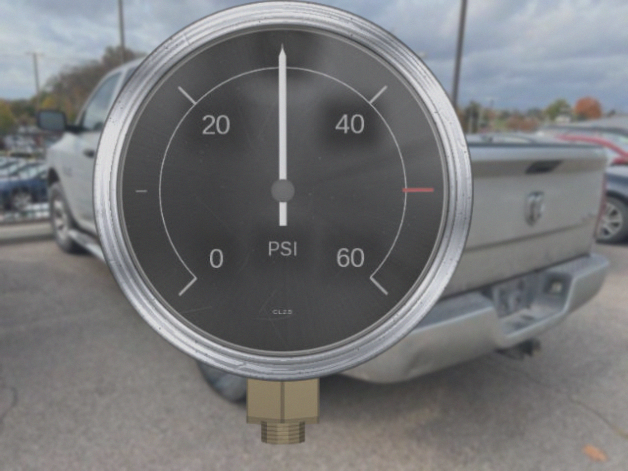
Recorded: 30 psi
